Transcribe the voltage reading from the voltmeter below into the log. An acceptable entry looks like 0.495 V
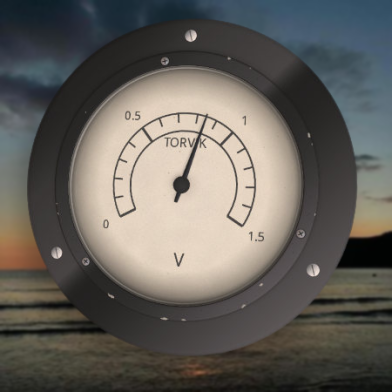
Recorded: 0.85 V
